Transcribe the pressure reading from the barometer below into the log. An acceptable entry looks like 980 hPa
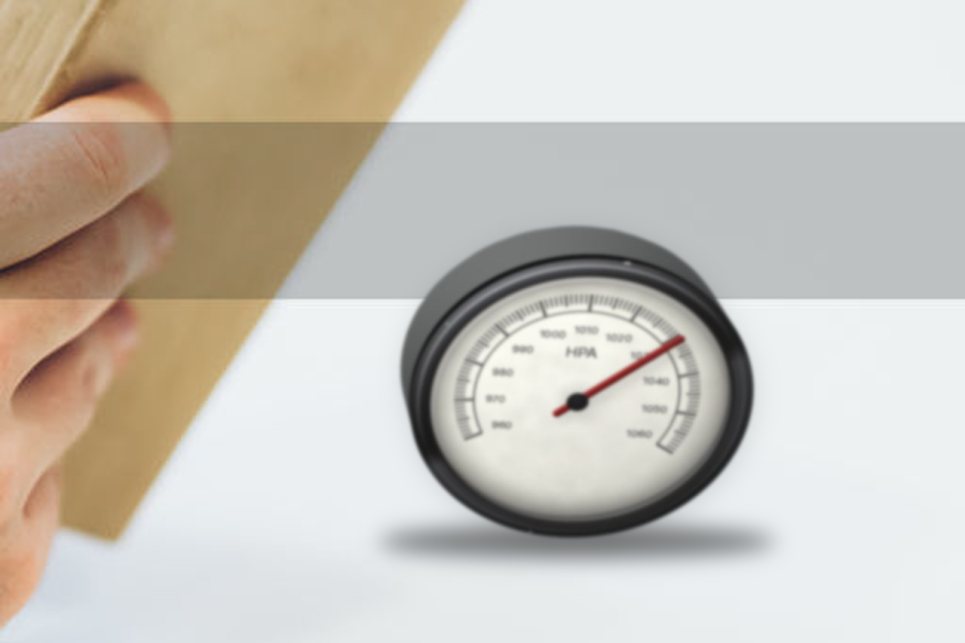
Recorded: 1030 hPa
